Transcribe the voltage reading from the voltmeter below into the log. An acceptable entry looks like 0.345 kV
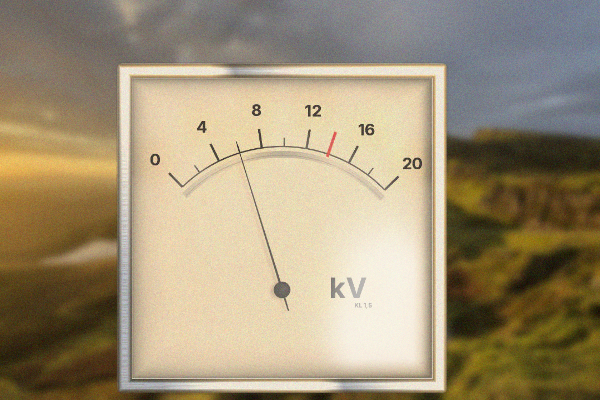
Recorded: 6 kV
